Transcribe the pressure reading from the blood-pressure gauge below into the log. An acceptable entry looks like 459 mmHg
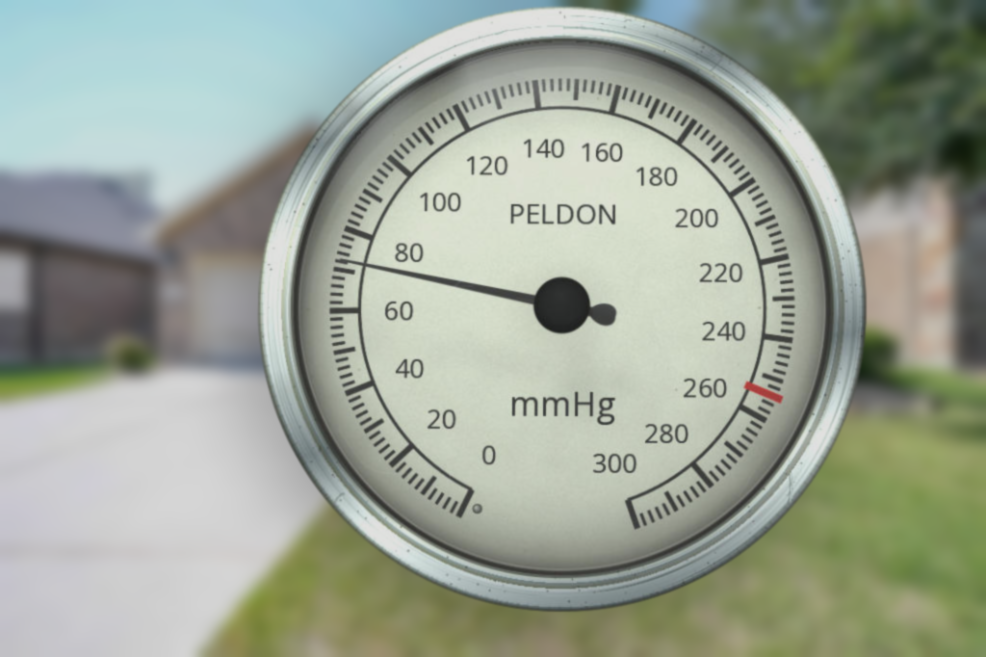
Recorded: 72 mmHg
